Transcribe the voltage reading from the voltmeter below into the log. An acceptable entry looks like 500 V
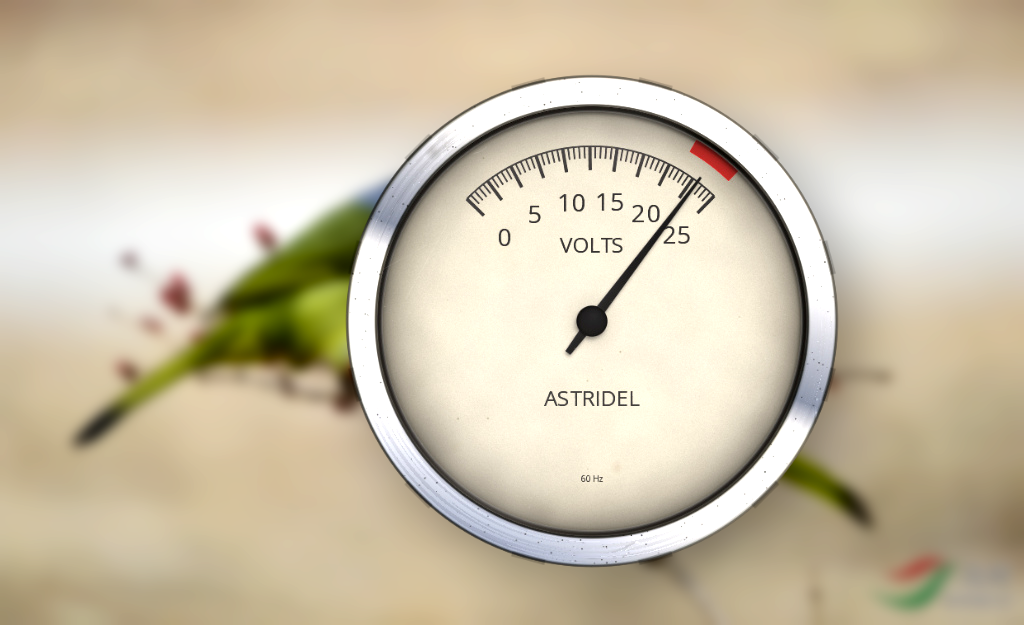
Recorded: 23 V
